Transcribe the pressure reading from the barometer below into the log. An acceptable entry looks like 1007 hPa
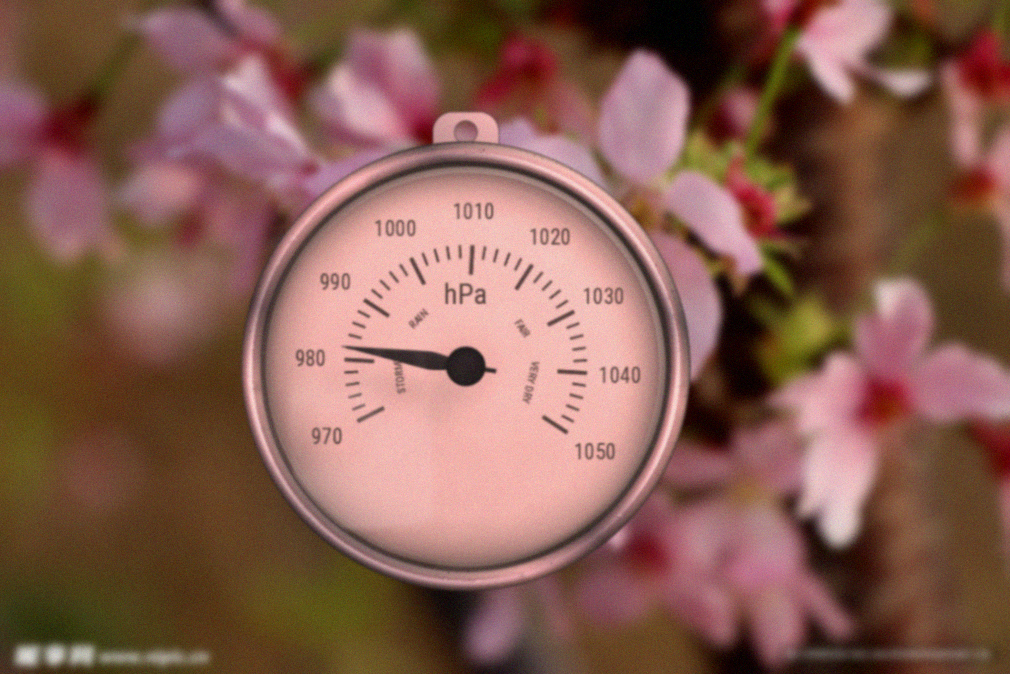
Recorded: 982 hPa
